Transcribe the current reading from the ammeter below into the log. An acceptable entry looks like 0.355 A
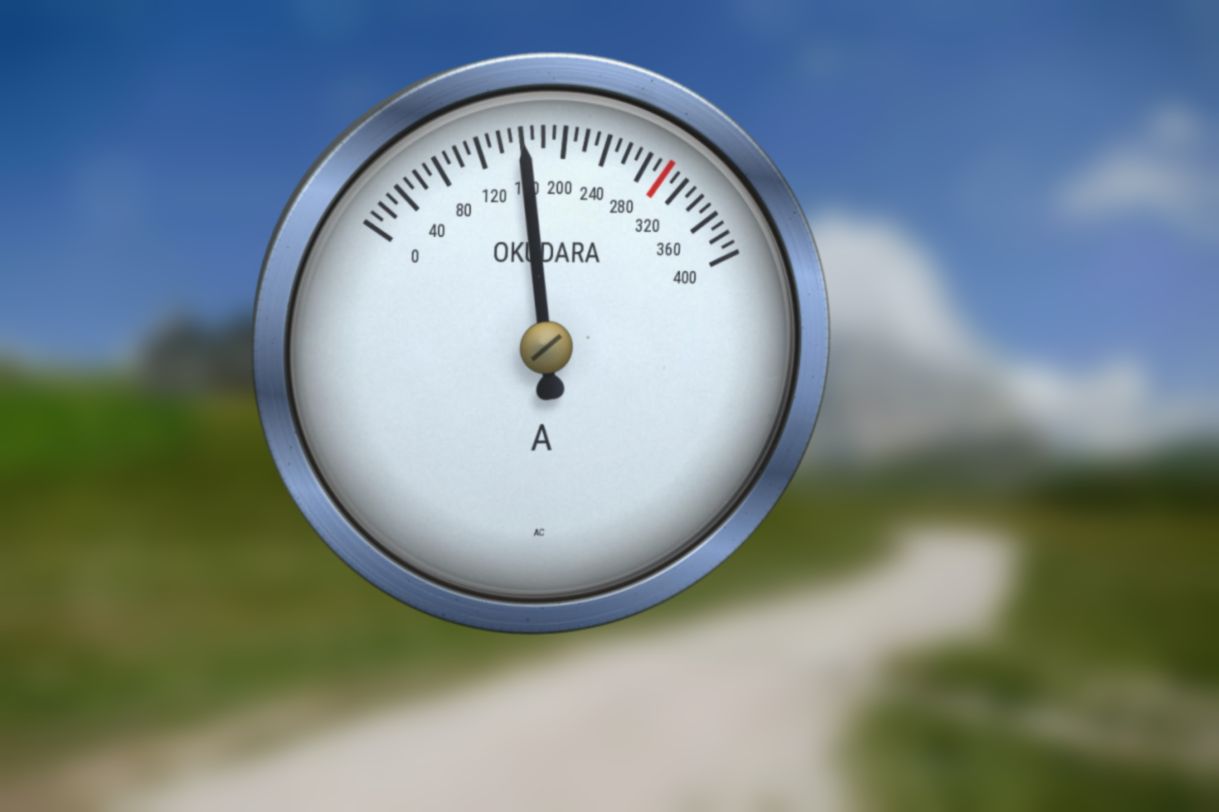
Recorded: 160 A
